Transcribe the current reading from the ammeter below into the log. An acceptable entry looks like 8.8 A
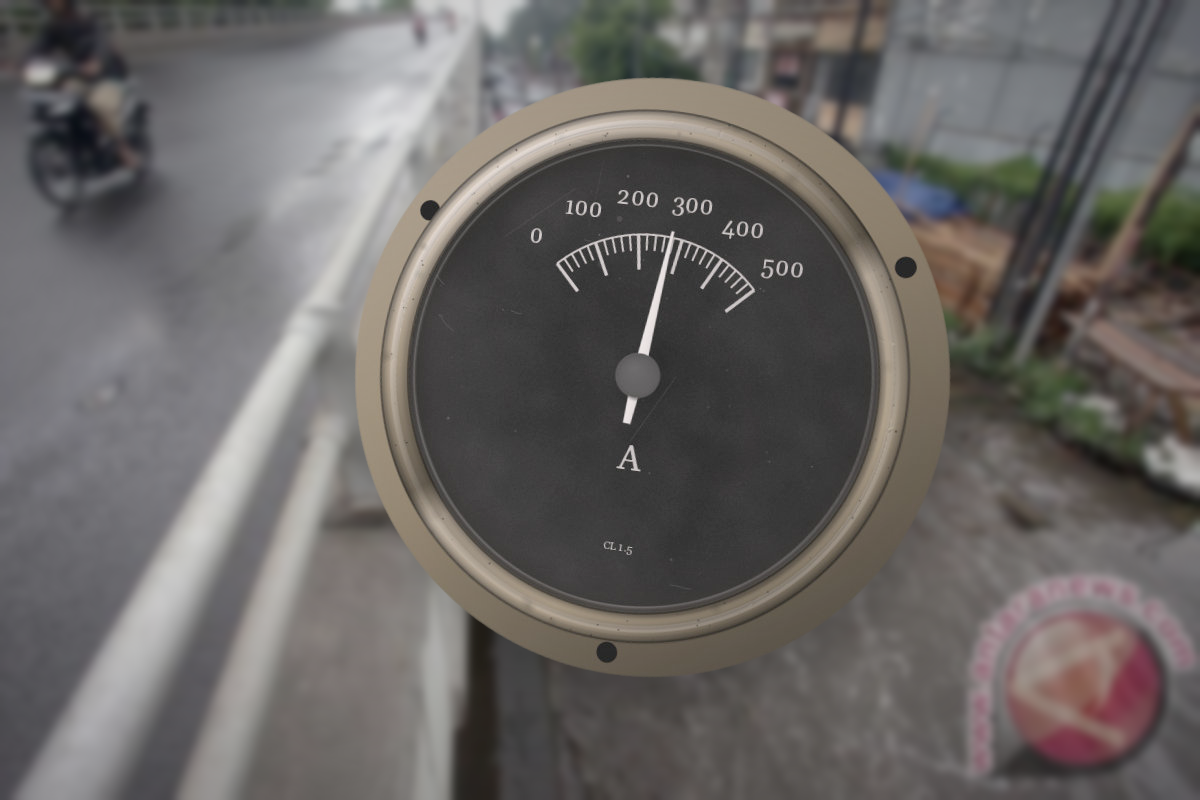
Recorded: 280 A
